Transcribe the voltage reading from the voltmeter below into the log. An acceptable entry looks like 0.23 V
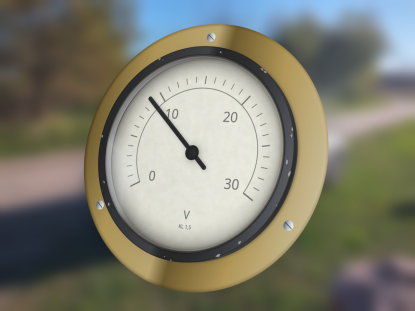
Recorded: 9 V
